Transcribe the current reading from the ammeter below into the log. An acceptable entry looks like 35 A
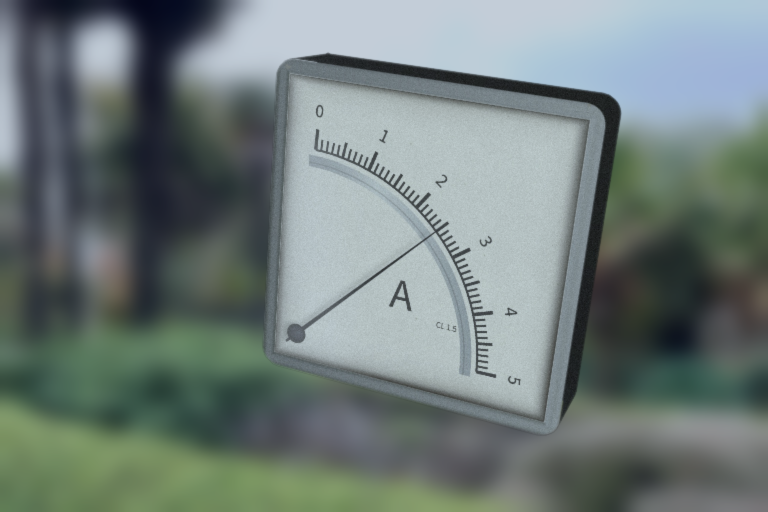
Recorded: 2.5 A
